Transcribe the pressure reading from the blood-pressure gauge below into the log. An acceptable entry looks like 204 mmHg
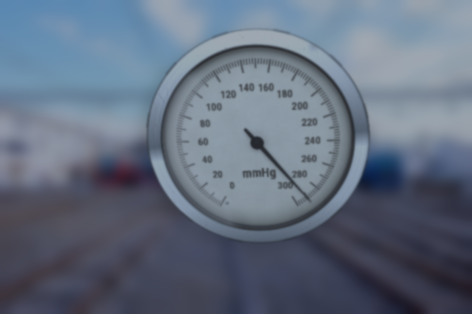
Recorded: 290 mmHg
